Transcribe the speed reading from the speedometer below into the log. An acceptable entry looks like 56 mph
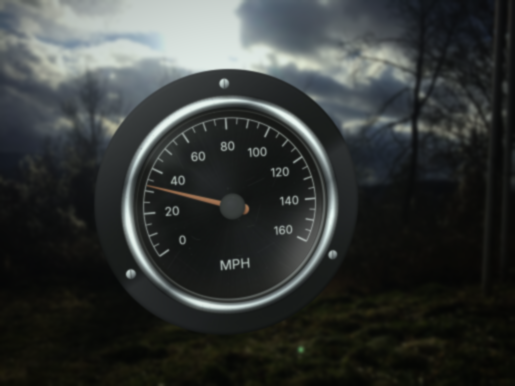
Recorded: 32.5 mph
